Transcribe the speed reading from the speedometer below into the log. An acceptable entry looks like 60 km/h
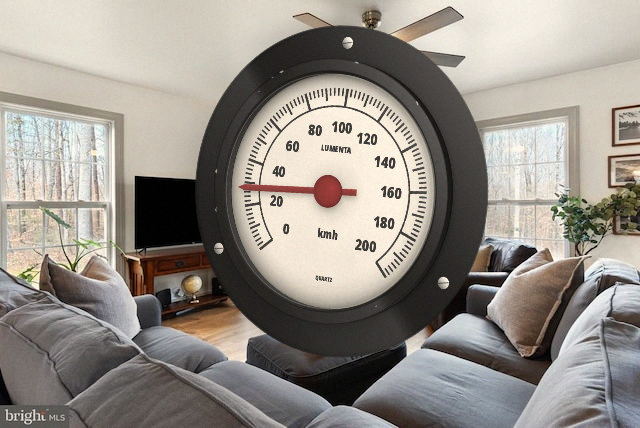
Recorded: 28 km/h
